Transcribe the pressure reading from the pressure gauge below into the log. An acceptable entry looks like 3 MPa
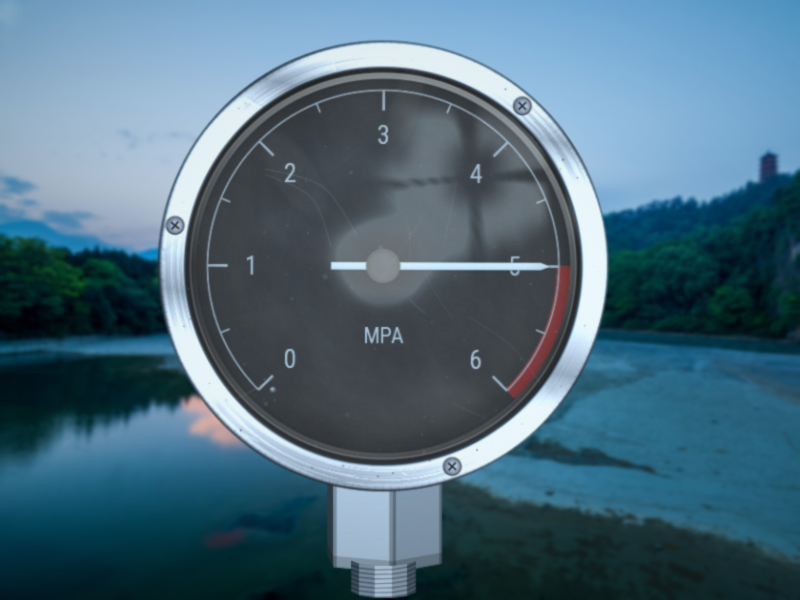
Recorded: 5 MPa
